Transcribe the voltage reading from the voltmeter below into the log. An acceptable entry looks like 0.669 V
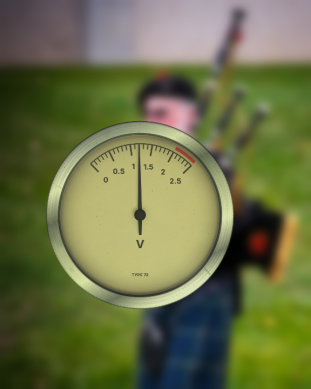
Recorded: 1.2 V
